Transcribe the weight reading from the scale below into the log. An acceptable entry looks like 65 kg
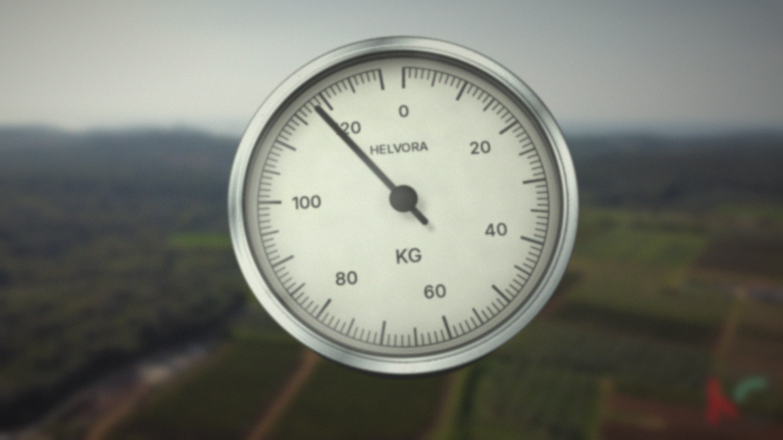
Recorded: 118 kg
